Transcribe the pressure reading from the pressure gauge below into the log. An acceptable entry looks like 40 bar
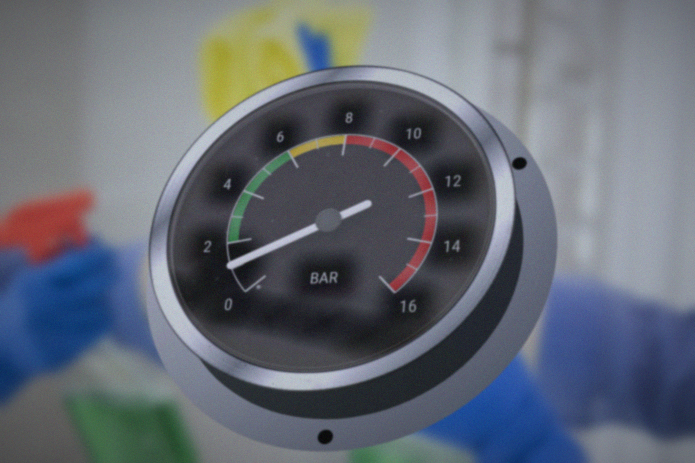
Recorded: 1 bar
